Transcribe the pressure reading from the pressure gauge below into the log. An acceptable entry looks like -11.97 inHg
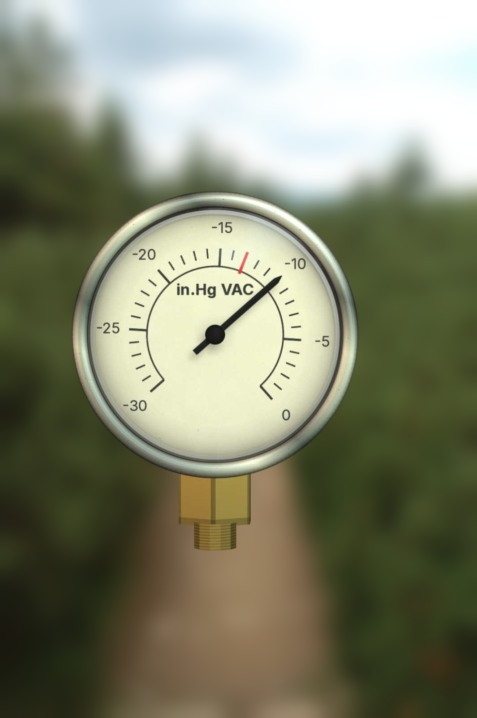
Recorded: -10 inHg
